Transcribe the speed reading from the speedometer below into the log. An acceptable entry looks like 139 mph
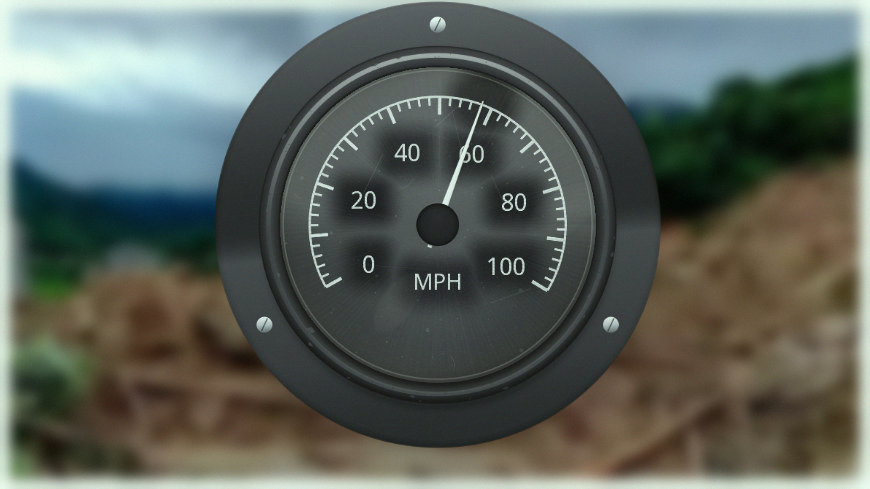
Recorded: 58 mph
